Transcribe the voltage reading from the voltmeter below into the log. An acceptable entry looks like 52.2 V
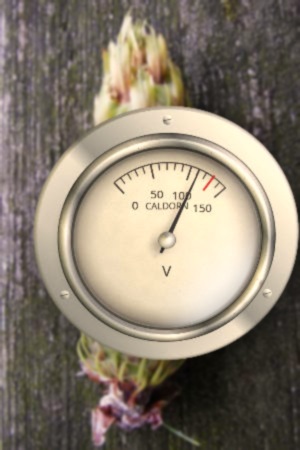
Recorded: 110 V
